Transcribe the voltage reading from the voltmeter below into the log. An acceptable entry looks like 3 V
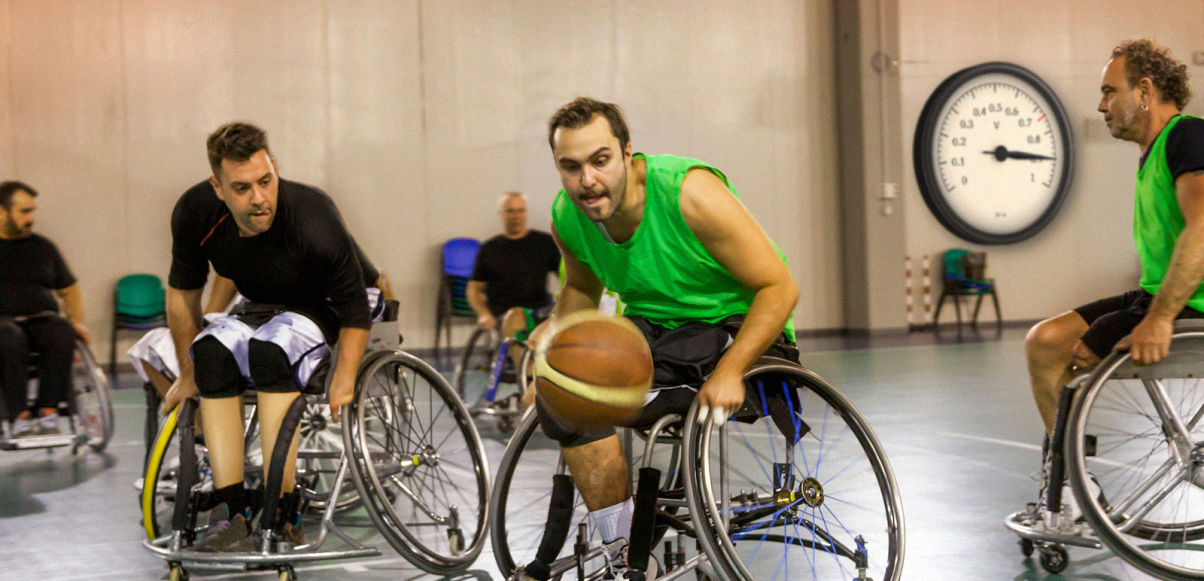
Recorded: 0.9 V
